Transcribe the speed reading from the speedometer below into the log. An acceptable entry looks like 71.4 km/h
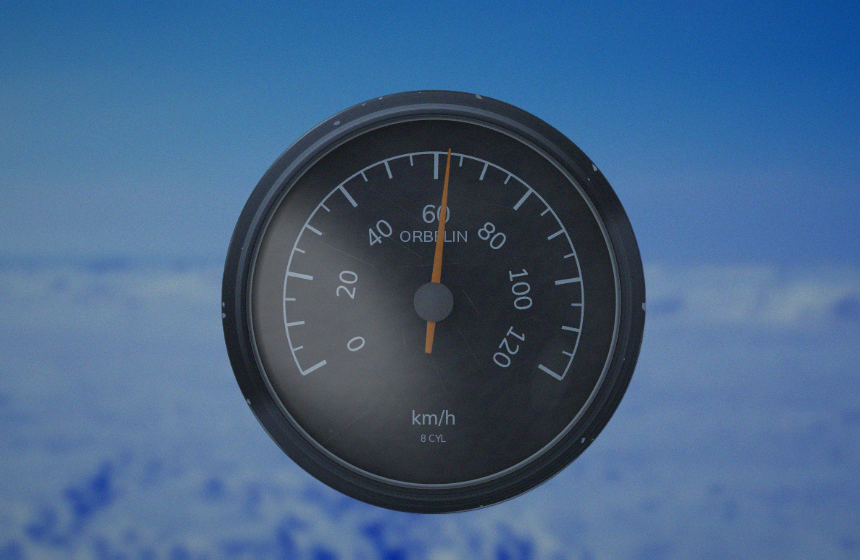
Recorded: 62.5 km/h
